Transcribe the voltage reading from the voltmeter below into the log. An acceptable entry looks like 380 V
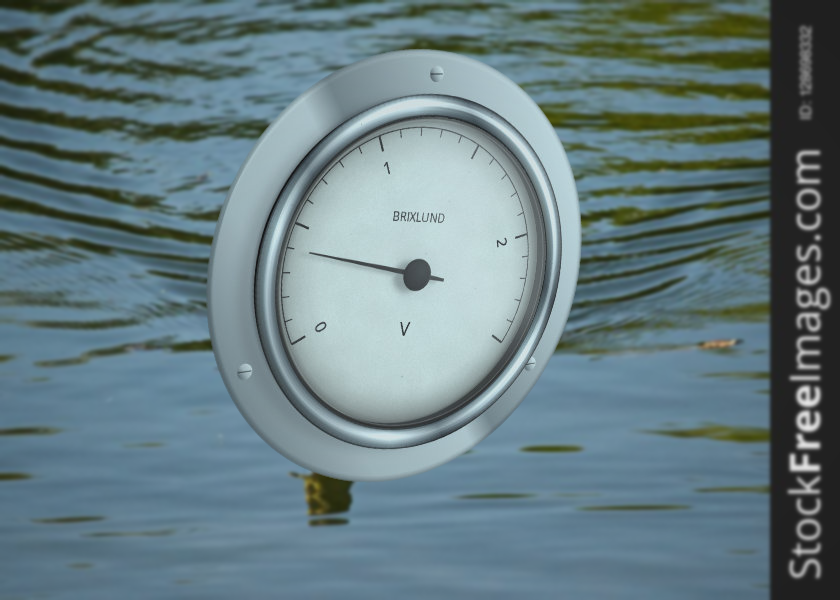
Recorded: 0.4 V
